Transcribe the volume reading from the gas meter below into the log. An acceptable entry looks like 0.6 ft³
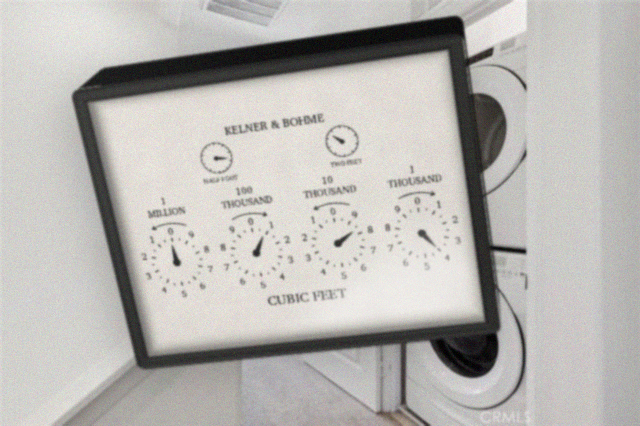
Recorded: 8400 ft³
